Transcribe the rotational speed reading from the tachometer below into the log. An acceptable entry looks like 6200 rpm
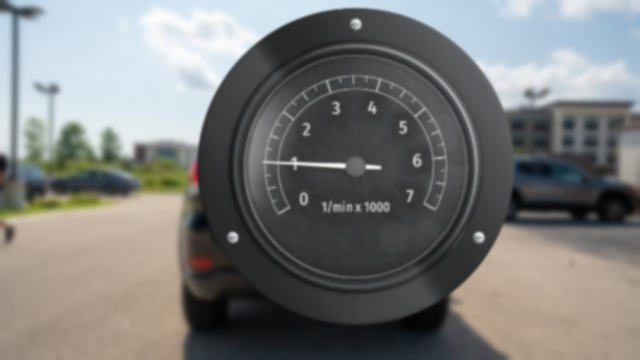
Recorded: 1000 rpm
